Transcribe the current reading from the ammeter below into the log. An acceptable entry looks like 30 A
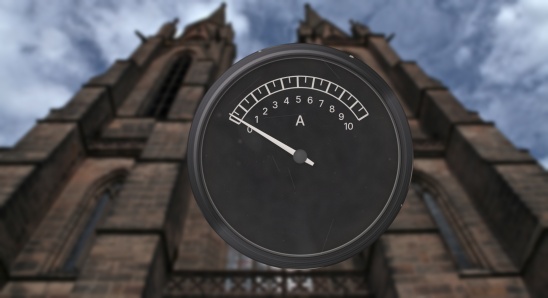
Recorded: 0.25 A
